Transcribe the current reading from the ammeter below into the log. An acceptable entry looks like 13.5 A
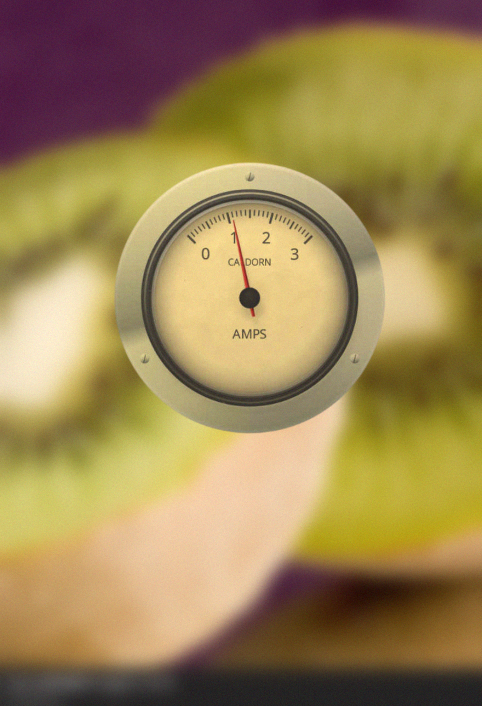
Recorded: 1.1 A
